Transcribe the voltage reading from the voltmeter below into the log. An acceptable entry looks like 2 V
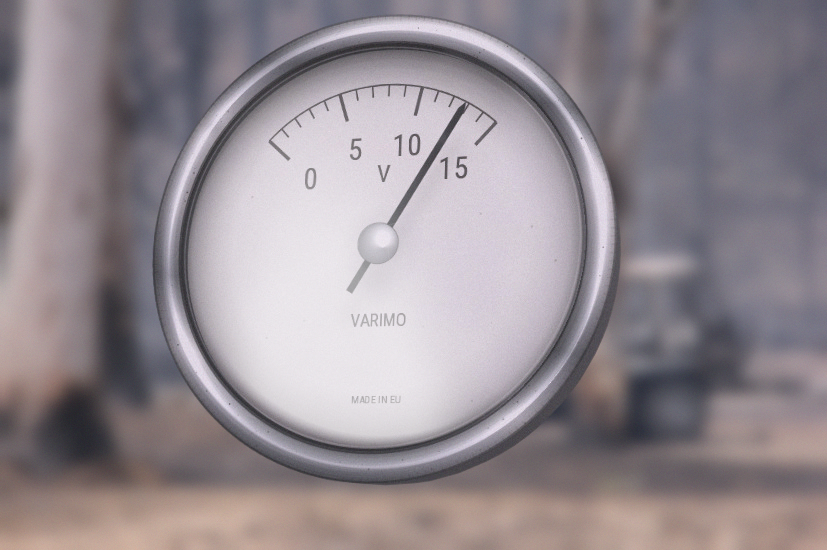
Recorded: 13 V
